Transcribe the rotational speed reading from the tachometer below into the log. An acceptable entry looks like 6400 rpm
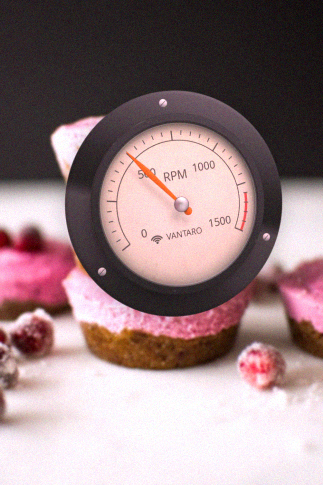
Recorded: 500 rpm
